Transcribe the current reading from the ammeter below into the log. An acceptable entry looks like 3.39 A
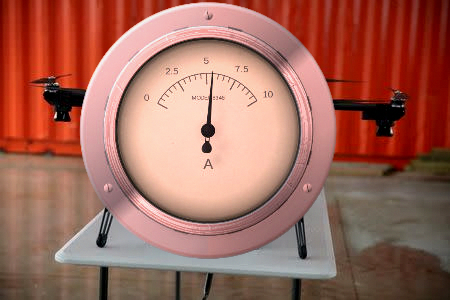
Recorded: 5.5 A
